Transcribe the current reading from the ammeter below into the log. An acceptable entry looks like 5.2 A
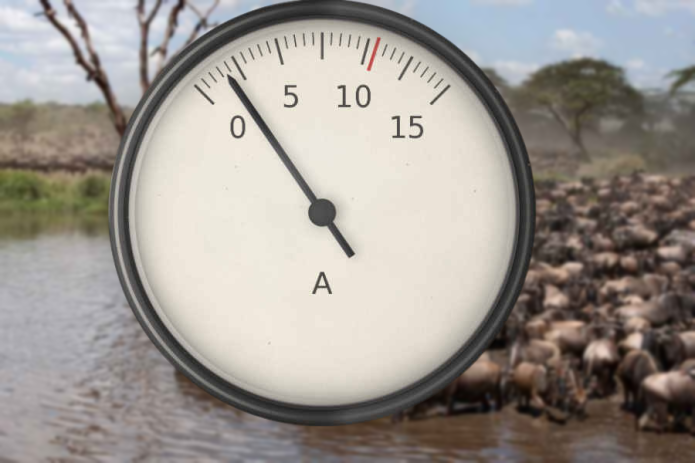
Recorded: 1.75 A
